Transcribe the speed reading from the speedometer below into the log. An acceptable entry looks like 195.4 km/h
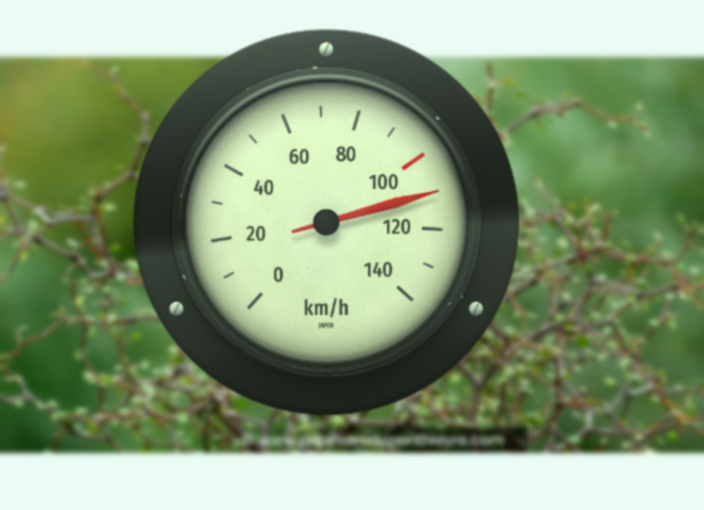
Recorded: 110 km/h
